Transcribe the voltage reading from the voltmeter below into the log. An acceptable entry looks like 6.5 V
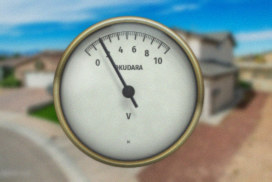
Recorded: 2 V
